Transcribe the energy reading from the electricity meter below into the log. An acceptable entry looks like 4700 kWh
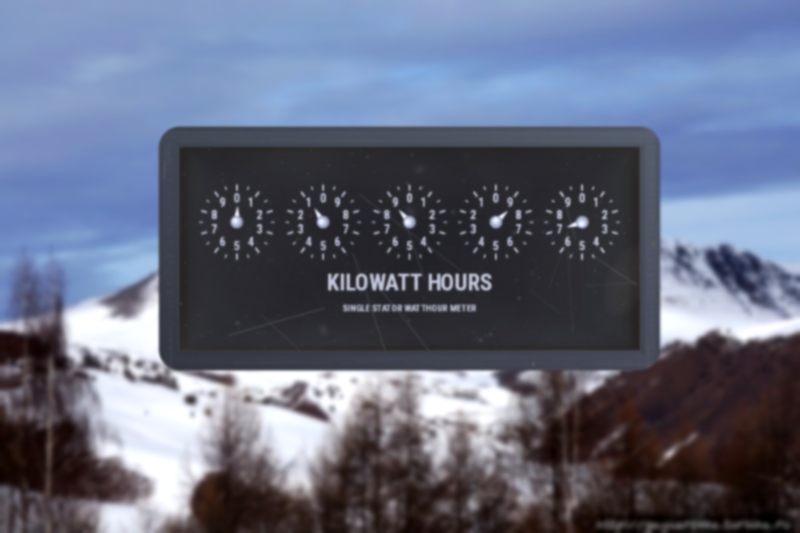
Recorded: 887 kWh
